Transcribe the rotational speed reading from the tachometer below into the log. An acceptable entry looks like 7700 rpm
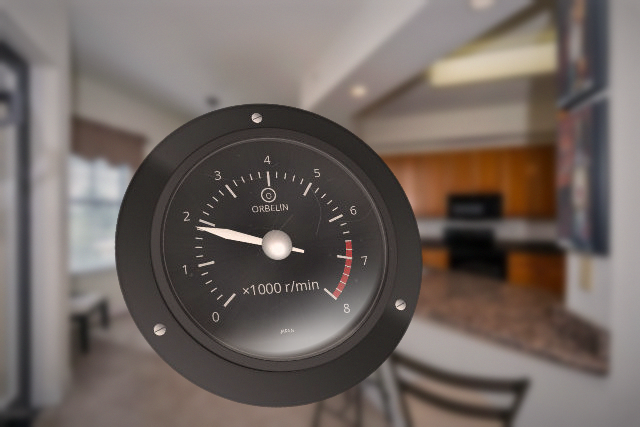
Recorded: 1800 rpm
